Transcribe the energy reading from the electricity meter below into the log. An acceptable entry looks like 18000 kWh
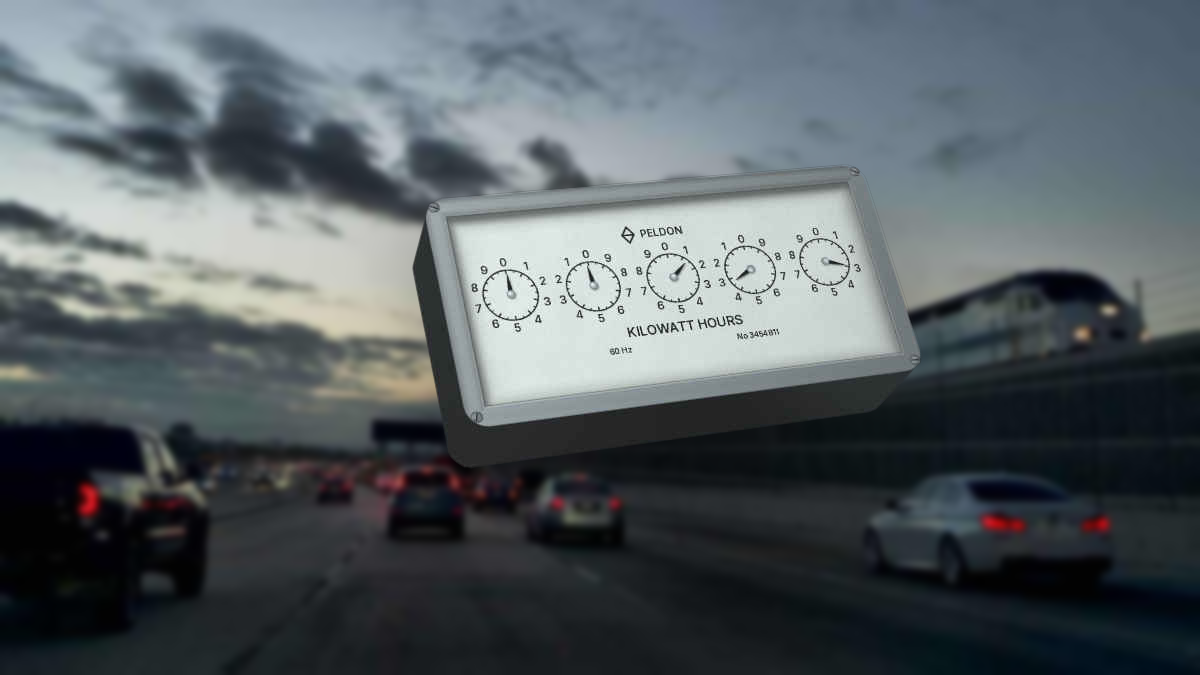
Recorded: 133 kWh
